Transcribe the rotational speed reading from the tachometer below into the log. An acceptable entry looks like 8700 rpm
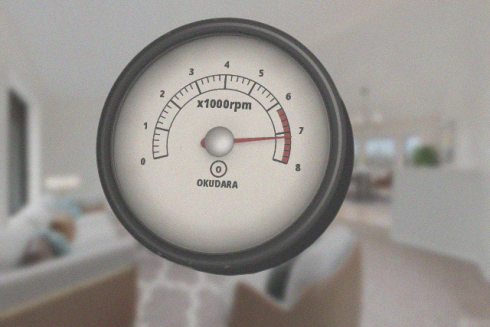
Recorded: 7200 rpm
